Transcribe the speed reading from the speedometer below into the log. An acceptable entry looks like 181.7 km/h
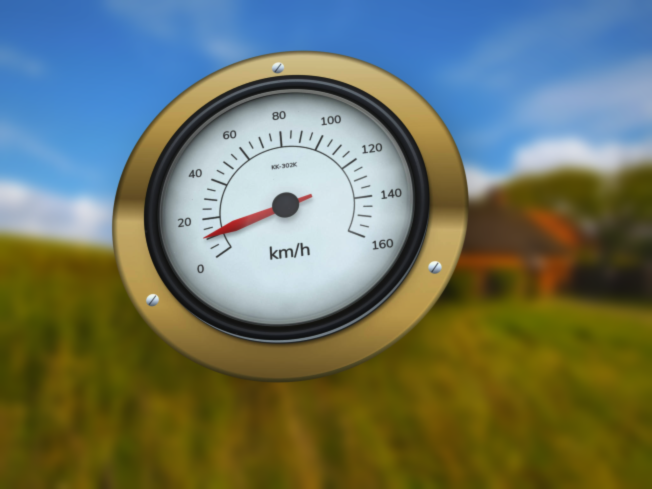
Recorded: 10 km/h
